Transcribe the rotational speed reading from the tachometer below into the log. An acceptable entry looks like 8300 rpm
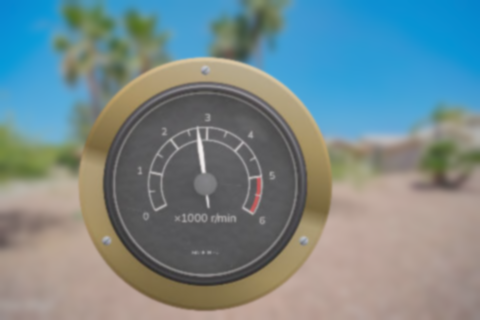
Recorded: 2750 rpm
